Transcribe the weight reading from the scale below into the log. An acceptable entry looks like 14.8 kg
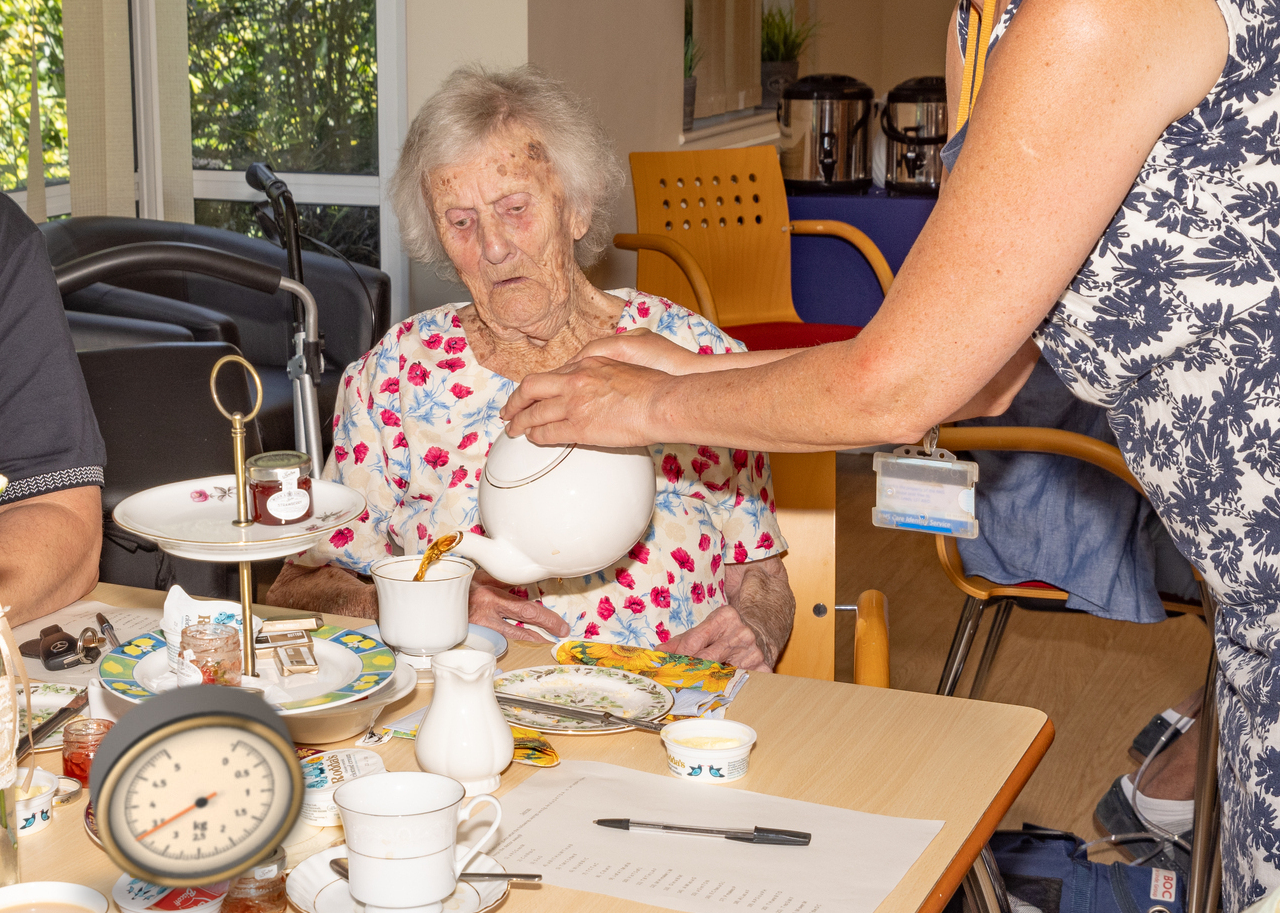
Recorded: 3.5 kg
